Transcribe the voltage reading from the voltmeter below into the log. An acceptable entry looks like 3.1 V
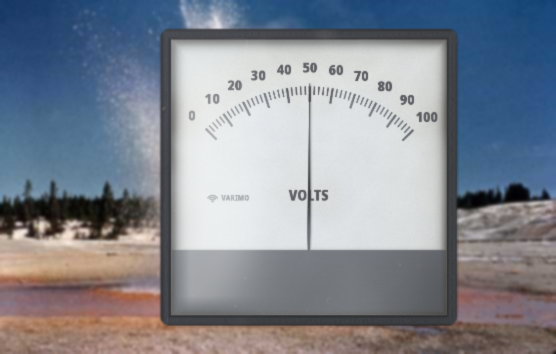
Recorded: 50 V
